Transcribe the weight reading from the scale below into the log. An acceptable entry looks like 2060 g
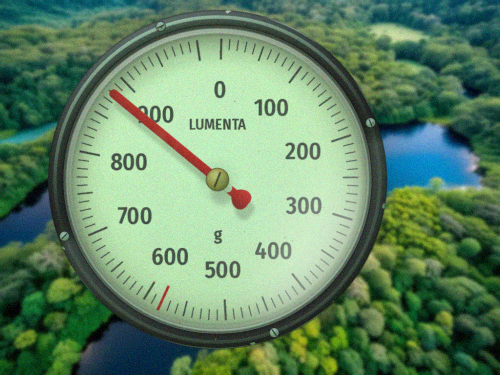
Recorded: 880 g
